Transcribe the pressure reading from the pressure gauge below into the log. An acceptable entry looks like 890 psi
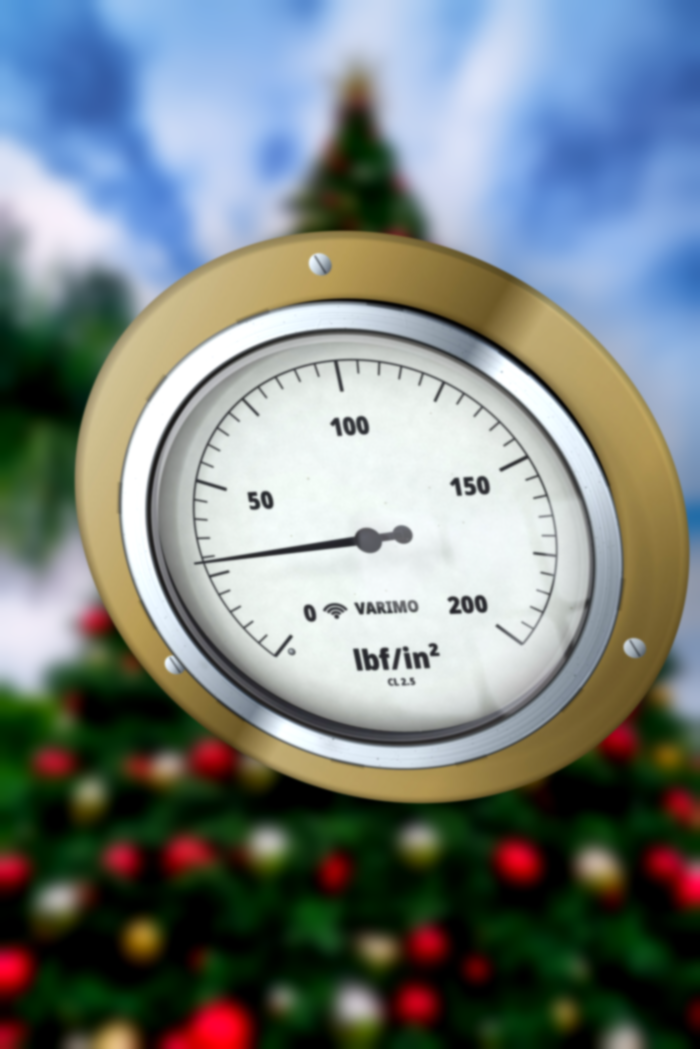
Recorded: 30 psi
